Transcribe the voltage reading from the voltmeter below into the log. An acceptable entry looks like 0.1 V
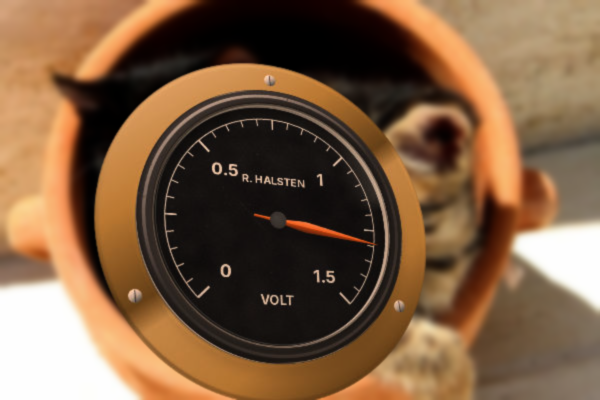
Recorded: 1.3 V
